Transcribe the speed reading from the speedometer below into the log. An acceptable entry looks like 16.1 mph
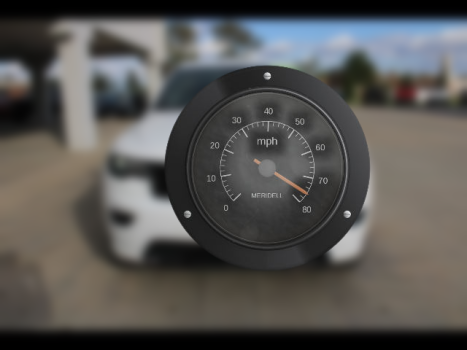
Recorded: 76 mph
